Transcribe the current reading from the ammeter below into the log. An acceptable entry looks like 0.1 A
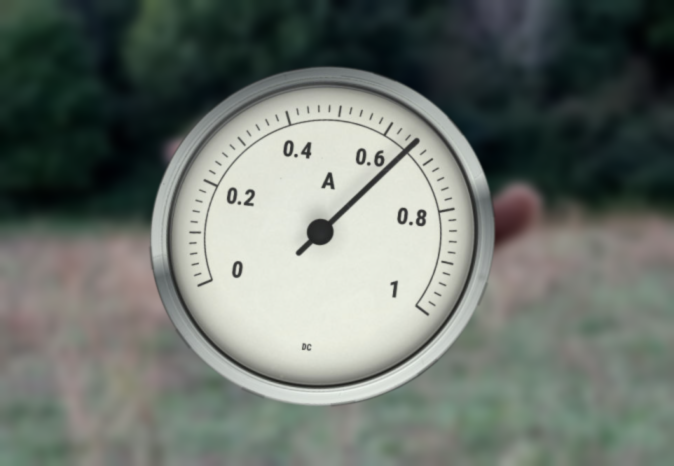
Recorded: 0.66 A
